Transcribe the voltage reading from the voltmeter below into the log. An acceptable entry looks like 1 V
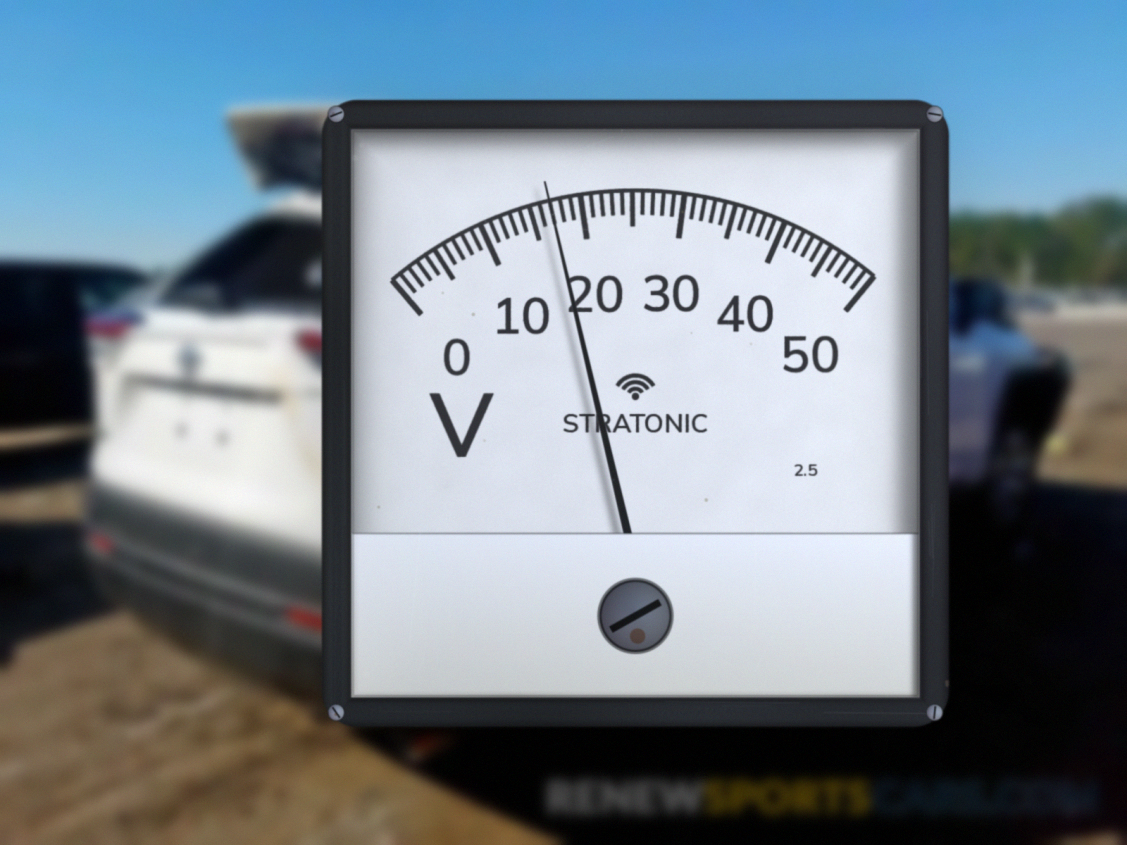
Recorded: 17 V
